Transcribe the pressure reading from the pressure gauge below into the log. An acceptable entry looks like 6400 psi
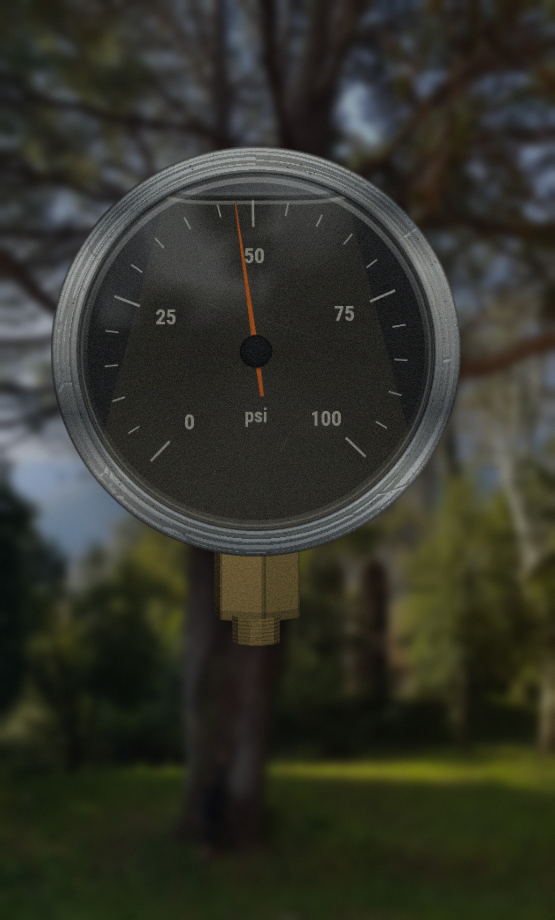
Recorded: 47.5 psi
